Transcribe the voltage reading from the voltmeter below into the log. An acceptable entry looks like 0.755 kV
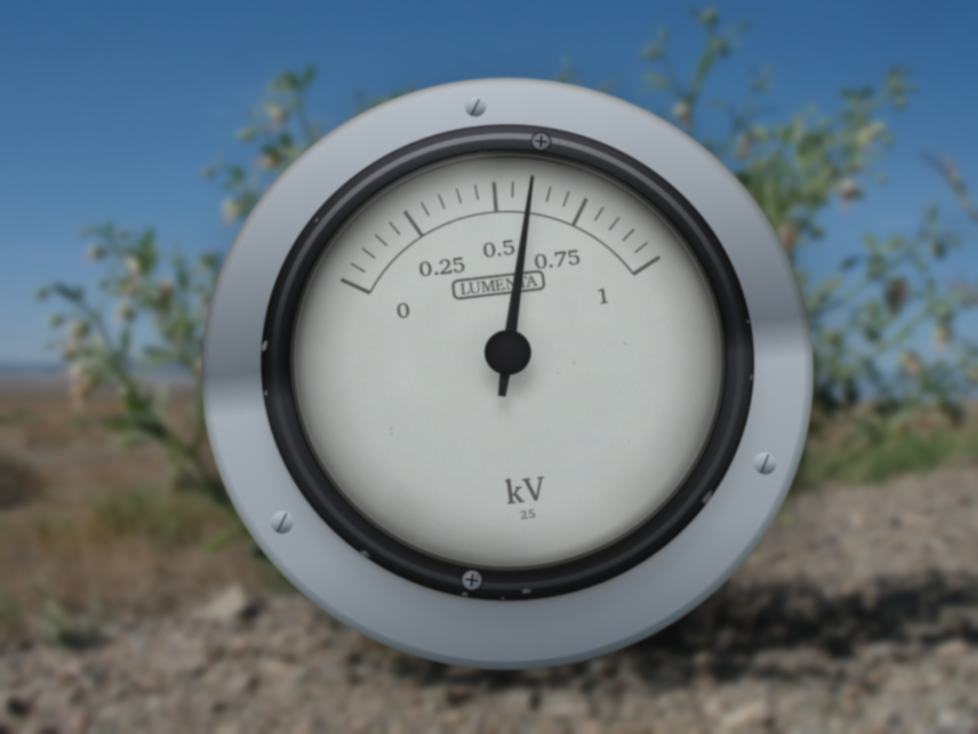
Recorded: 0.6 kV
